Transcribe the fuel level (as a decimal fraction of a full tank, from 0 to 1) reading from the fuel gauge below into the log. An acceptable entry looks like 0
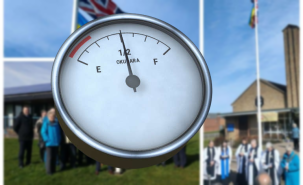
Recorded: 0.5
